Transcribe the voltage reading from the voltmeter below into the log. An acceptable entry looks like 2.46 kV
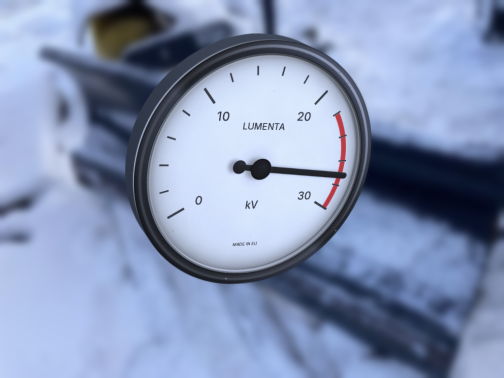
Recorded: 27 kV
